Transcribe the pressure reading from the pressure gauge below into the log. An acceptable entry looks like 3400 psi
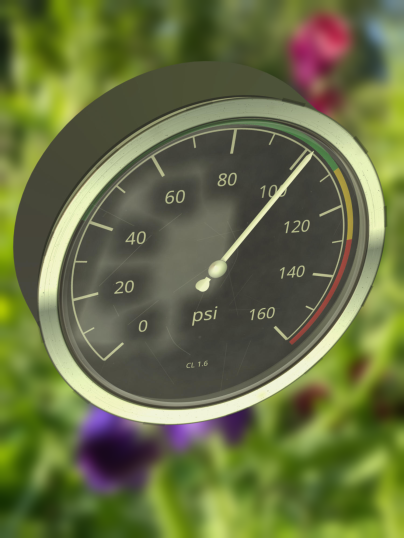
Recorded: 100 psi
